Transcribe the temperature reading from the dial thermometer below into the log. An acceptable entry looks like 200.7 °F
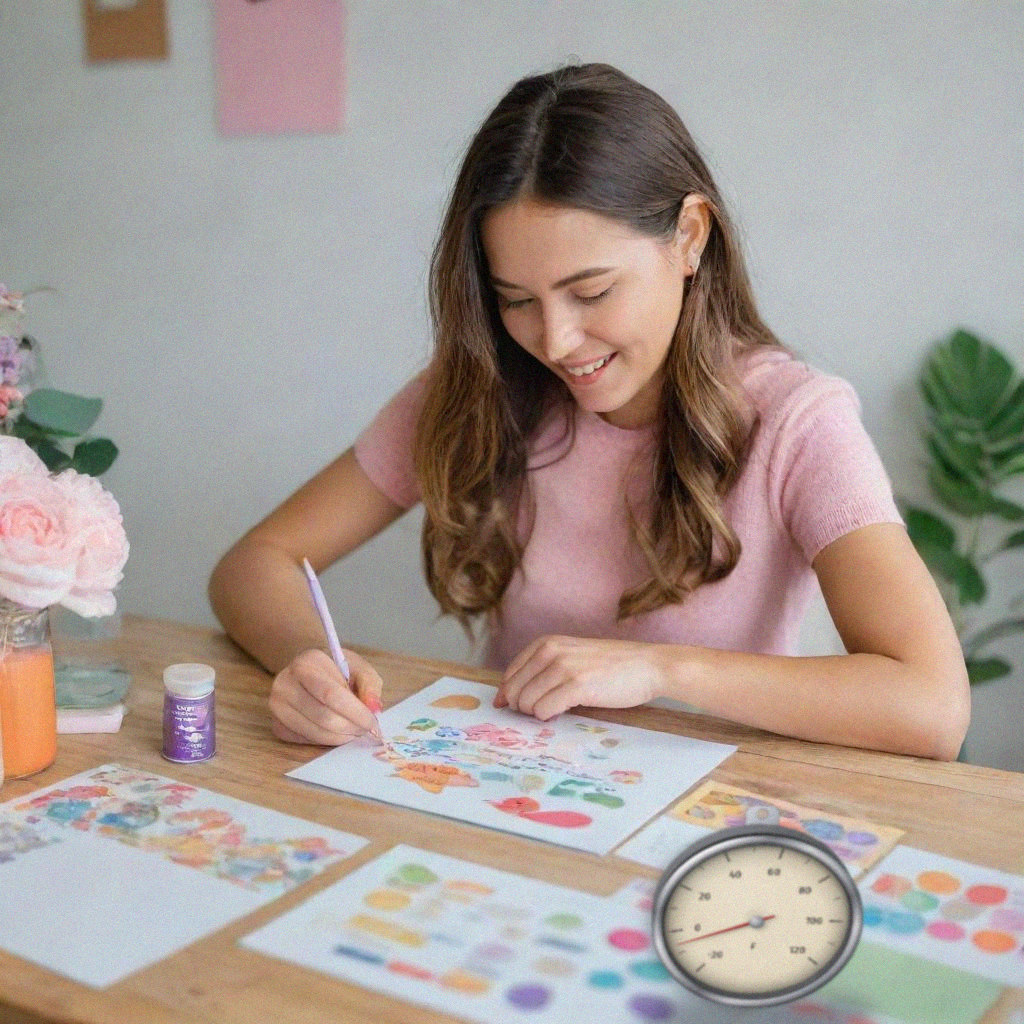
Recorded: -5 °F
